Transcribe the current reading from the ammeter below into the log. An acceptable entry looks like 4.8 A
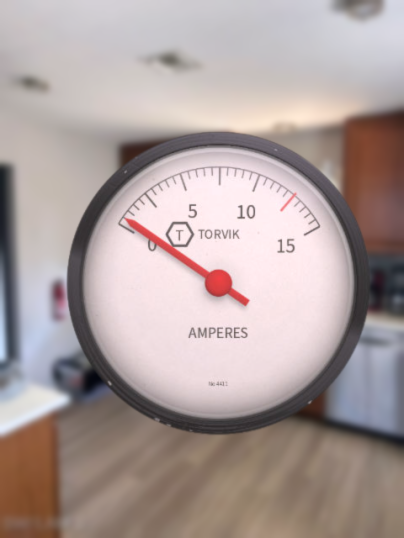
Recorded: 0.5 A
